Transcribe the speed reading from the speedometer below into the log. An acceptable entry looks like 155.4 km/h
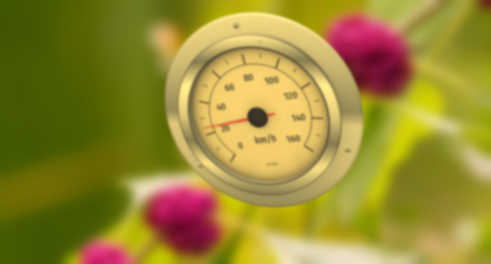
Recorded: 25 km/h
